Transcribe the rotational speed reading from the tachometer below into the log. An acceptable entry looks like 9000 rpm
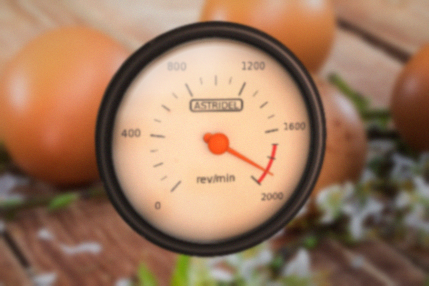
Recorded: 1900 rpm
